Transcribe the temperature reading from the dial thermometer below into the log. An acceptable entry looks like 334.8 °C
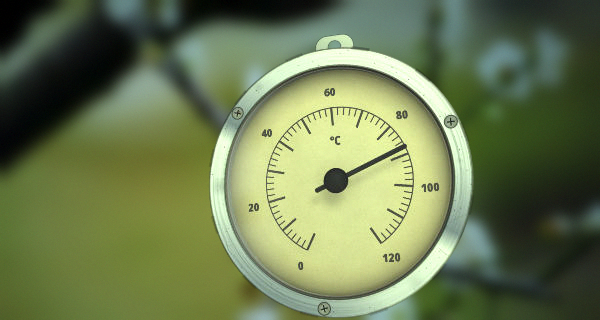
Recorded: 88 °C
